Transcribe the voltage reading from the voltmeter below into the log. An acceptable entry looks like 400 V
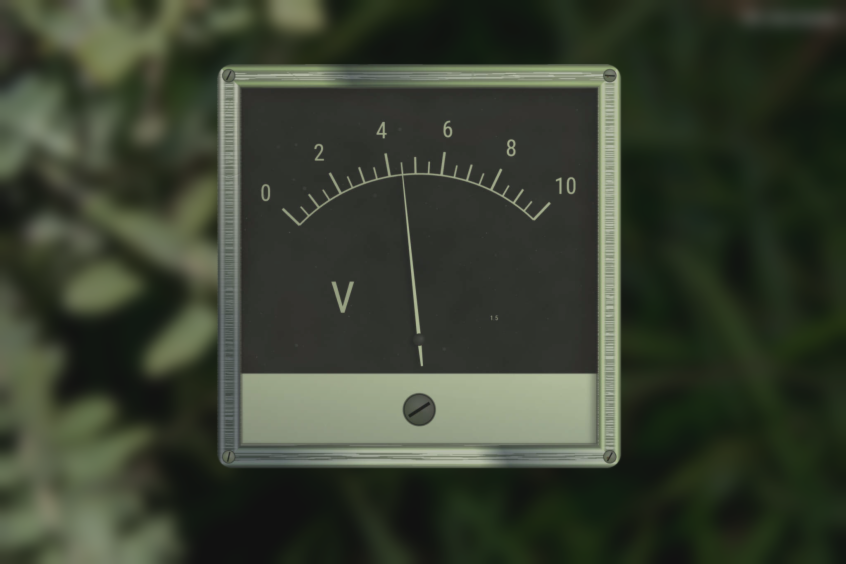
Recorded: 4.5 V
